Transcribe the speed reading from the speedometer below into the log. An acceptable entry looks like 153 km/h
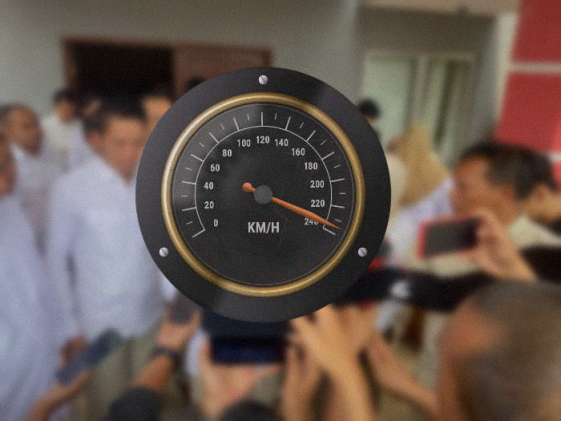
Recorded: 235 km/h
